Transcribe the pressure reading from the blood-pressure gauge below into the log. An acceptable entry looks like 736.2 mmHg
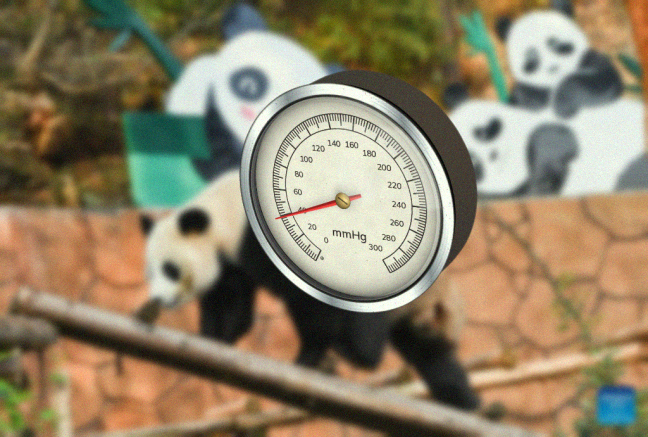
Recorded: 40 mmHg
